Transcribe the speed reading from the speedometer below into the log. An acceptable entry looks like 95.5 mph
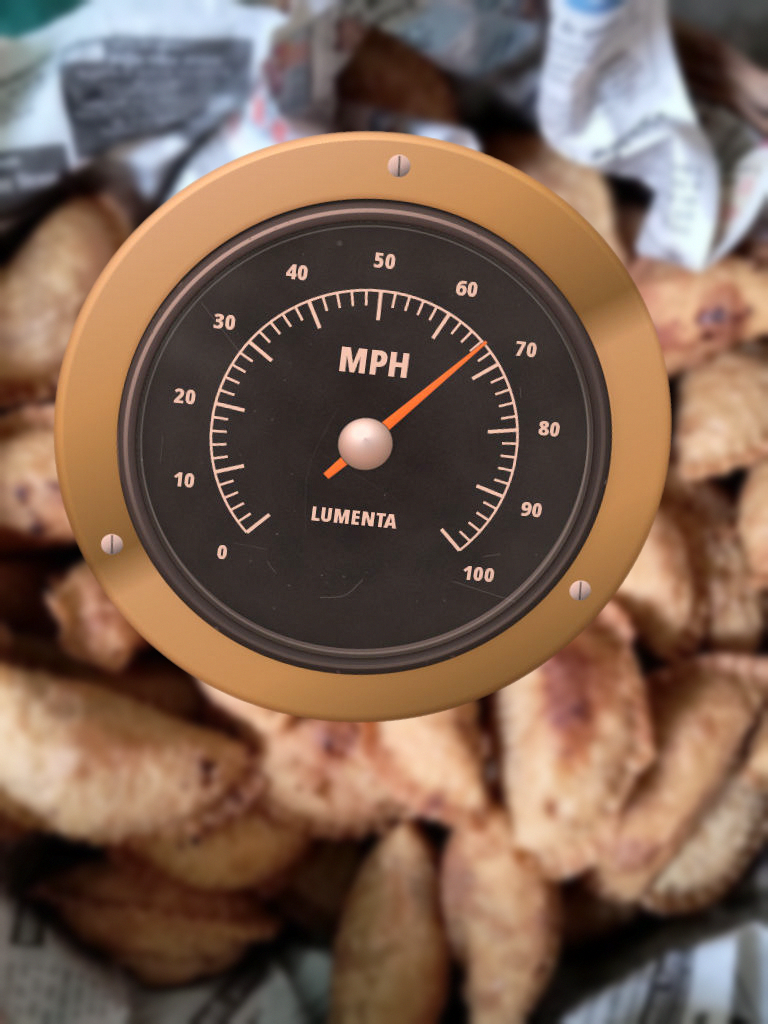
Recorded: 66 mph
